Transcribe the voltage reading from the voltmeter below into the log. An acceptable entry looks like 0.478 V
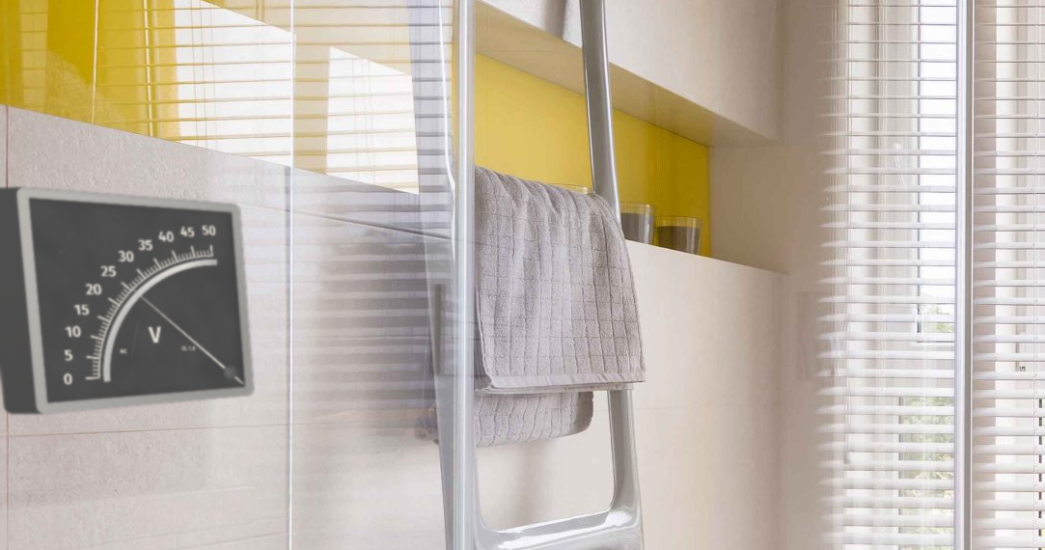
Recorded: 25 V
